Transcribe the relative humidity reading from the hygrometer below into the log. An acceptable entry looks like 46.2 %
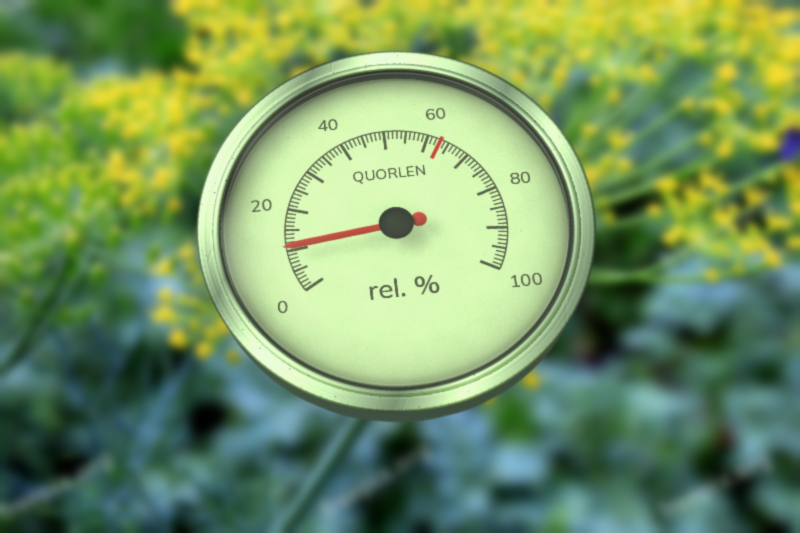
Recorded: 10 %
